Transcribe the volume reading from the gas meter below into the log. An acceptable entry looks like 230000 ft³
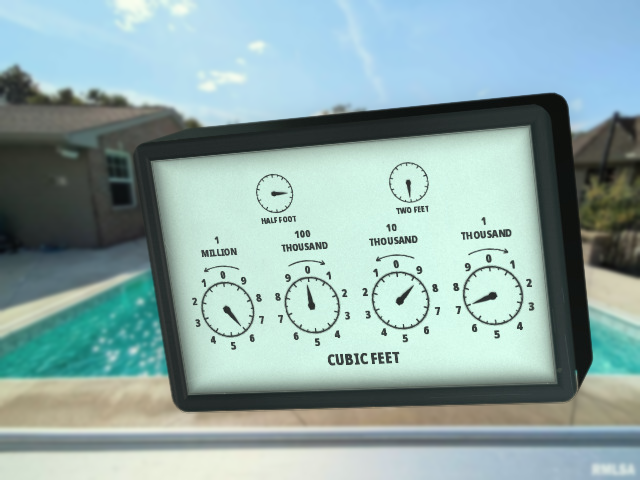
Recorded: 598700 ft³
